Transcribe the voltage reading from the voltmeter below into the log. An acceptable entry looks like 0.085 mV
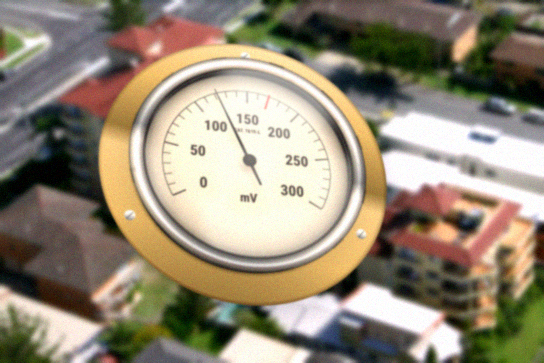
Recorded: 120 mV
